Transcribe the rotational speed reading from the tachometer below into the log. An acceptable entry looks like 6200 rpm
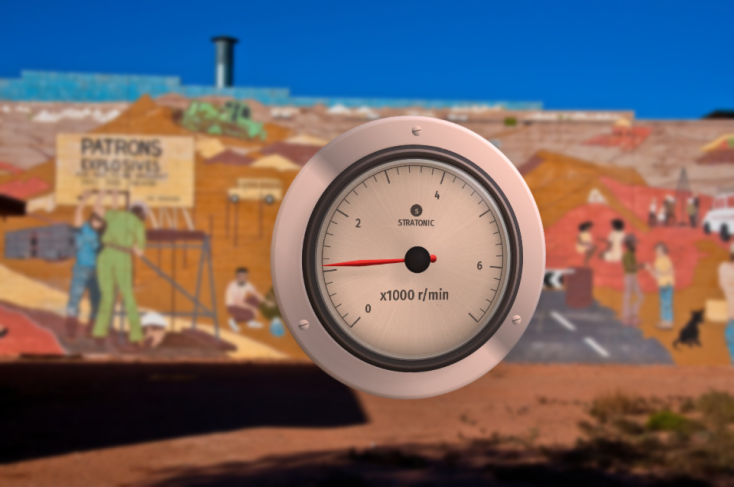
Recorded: 1100 rpm
